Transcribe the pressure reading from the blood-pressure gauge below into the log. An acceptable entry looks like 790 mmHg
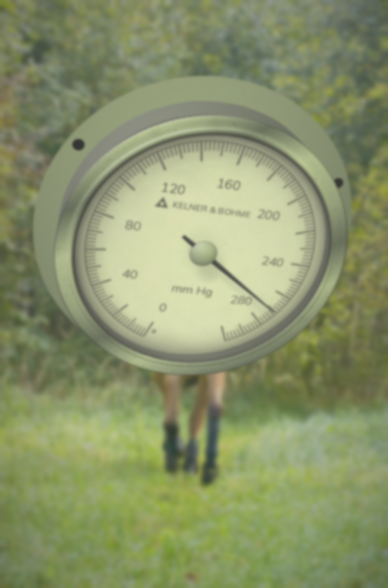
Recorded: 270 mmHg
